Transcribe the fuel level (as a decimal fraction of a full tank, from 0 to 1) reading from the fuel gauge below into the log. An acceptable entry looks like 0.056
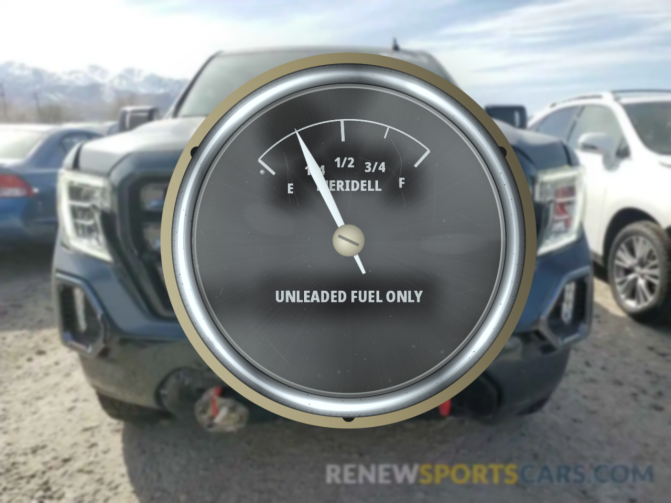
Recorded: 0.25
